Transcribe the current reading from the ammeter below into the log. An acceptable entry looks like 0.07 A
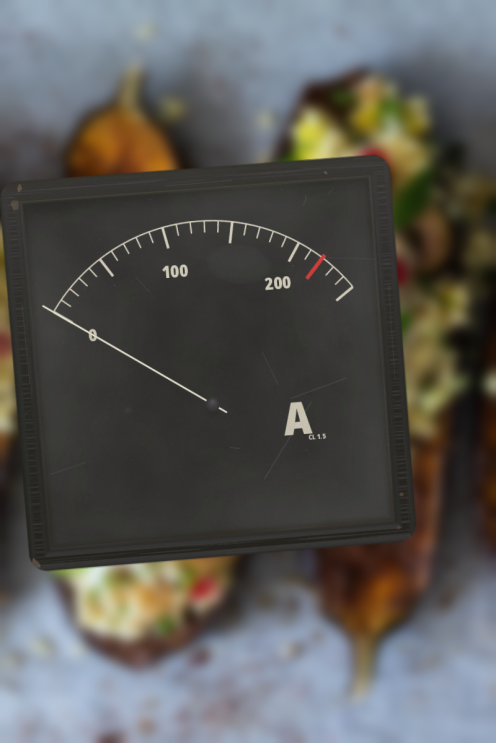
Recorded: 0 A
